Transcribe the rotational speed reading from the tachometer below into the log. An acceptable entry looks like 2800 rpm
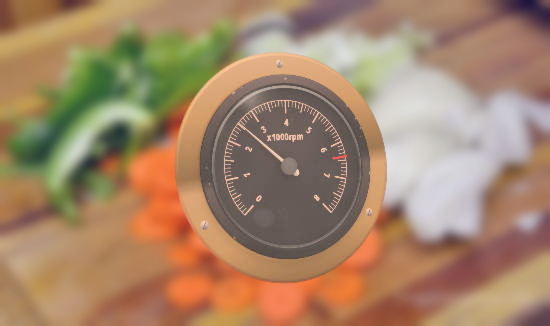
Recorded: 2500 rpm
